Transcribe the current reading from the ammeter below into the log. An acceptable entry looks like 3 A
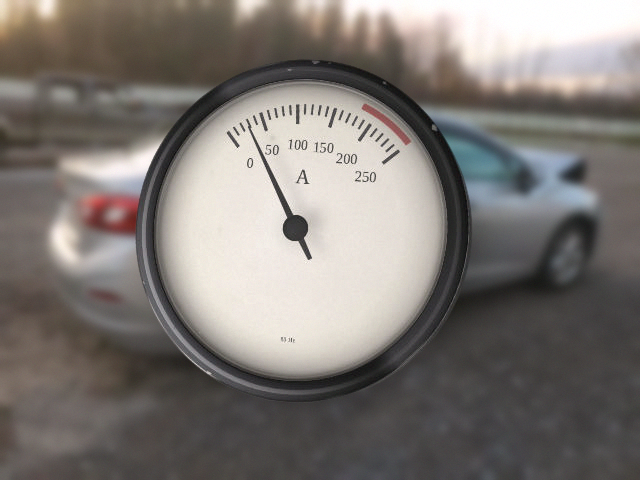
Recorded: 30 A
